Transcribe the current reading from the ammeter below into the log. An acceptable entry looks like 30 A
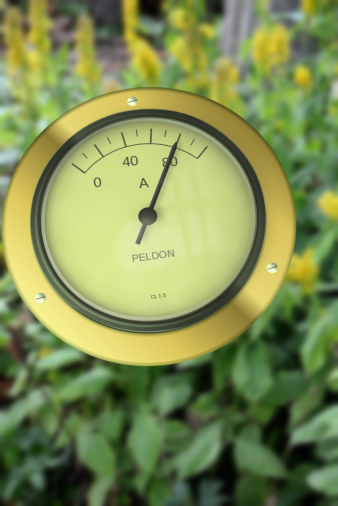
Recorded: 80 A
